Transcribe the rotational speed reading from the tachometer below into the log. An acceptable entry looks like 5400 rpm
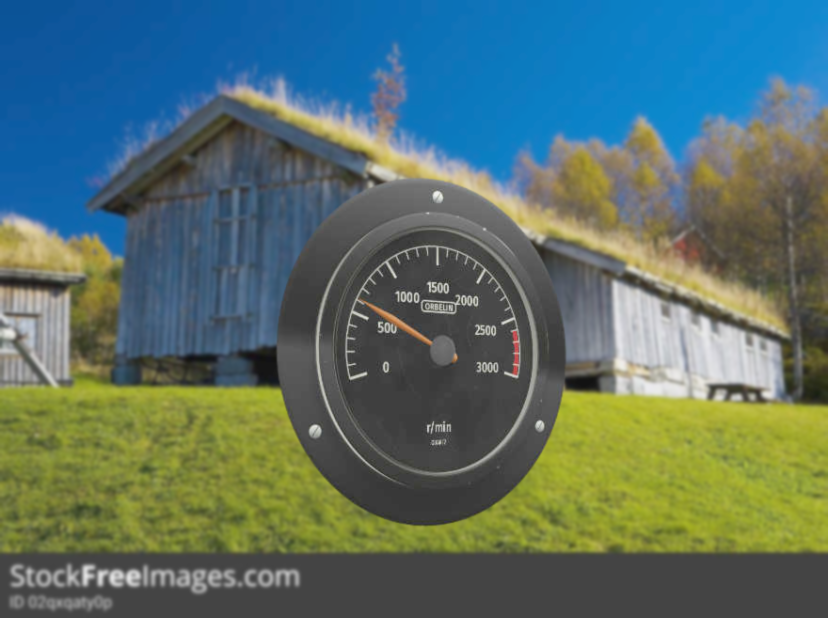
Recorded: 600 rpm
